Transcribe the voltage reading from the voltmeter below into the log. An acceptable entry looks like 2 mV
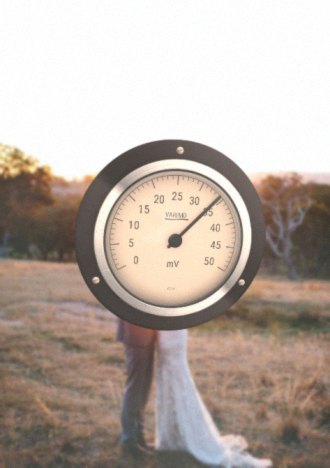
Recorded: 34 mV
